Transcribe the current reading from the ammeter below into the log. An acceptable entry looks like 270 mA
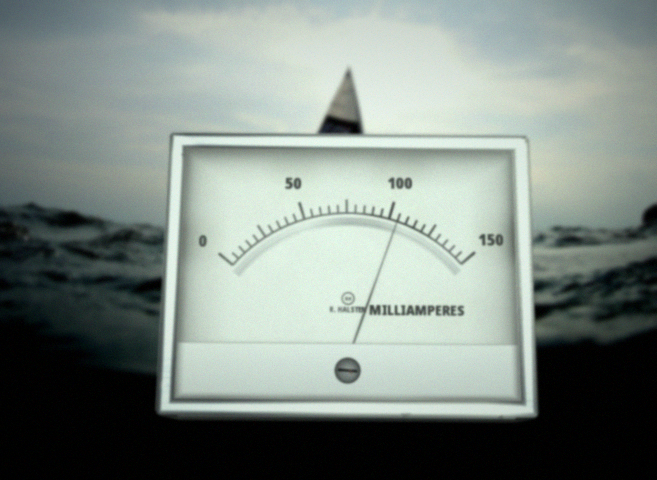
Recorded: 105 mA
